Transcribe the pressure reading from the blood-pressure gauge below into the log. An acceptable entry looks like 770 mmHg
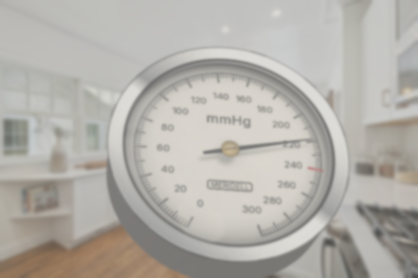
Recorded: 220 mmHg
